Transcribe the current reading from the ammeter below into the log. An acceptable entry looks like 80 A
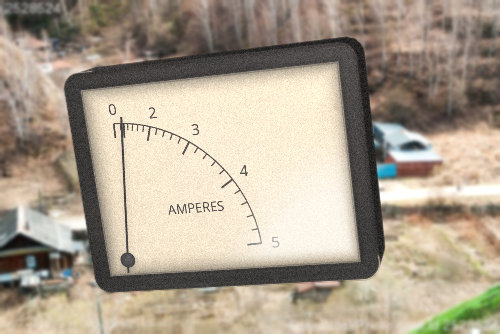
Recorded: 1 A
